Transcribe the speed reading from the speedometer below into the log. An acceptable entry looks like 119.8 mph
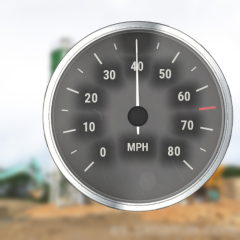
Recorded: 40 mph
